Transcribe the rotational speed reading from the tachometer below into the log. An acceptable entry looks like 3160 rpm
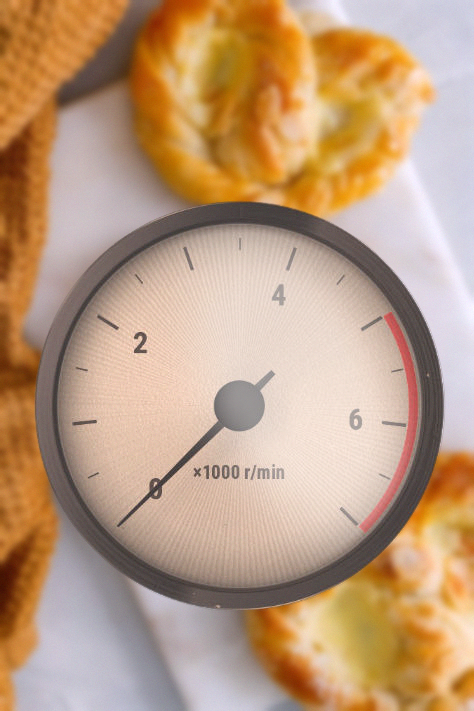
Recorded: 0 rpm
